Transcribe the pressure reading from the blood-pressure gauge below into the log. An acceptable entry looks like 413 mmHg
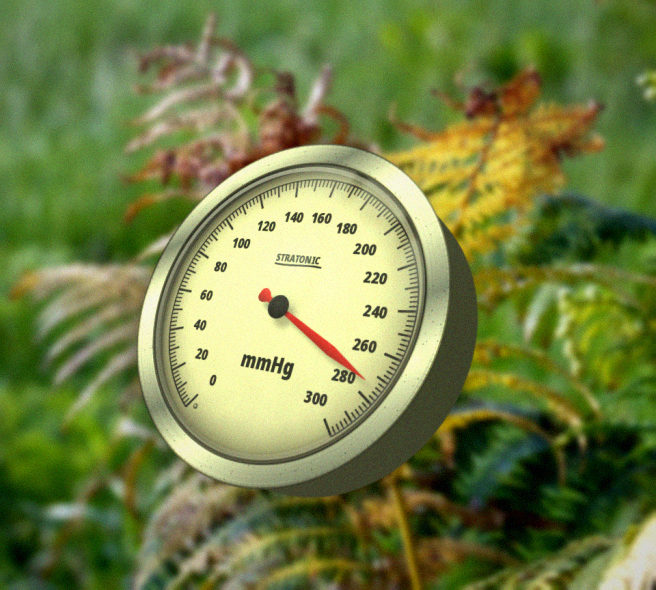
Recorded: 274 mmHg
